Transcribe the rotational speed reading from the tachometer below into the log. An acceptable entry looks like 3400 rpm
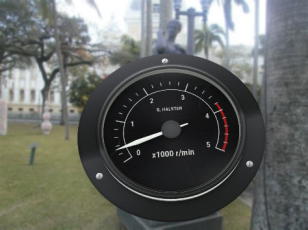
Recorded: 300 rpm
